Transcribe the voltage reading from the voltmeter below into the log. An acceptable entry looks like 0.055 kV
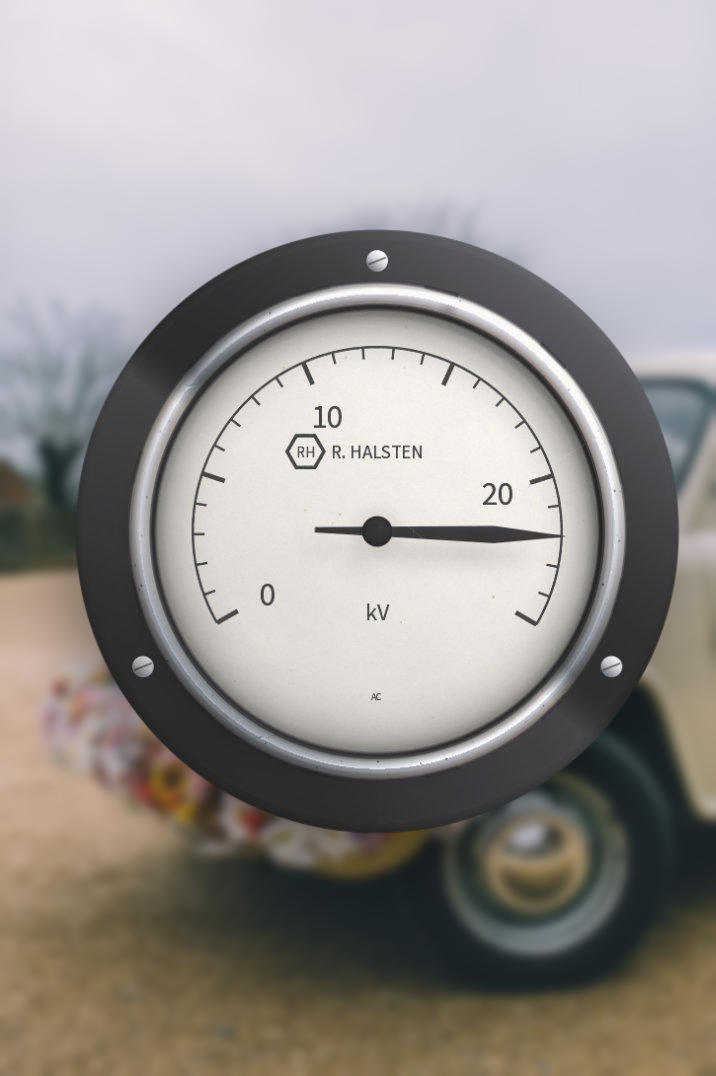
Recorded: 22 kV
